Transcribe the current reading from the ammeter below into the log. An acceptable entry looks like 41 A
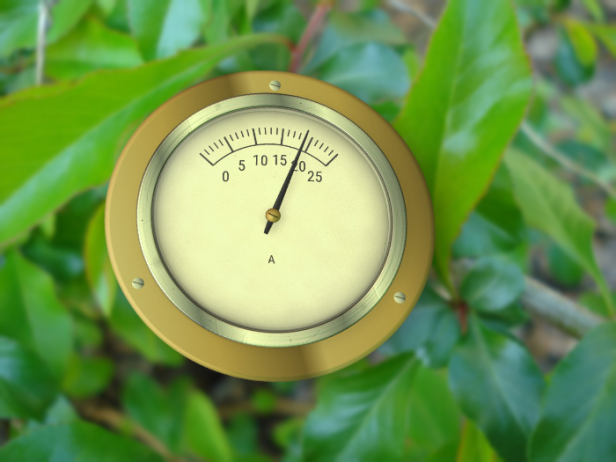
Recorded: 19 A
